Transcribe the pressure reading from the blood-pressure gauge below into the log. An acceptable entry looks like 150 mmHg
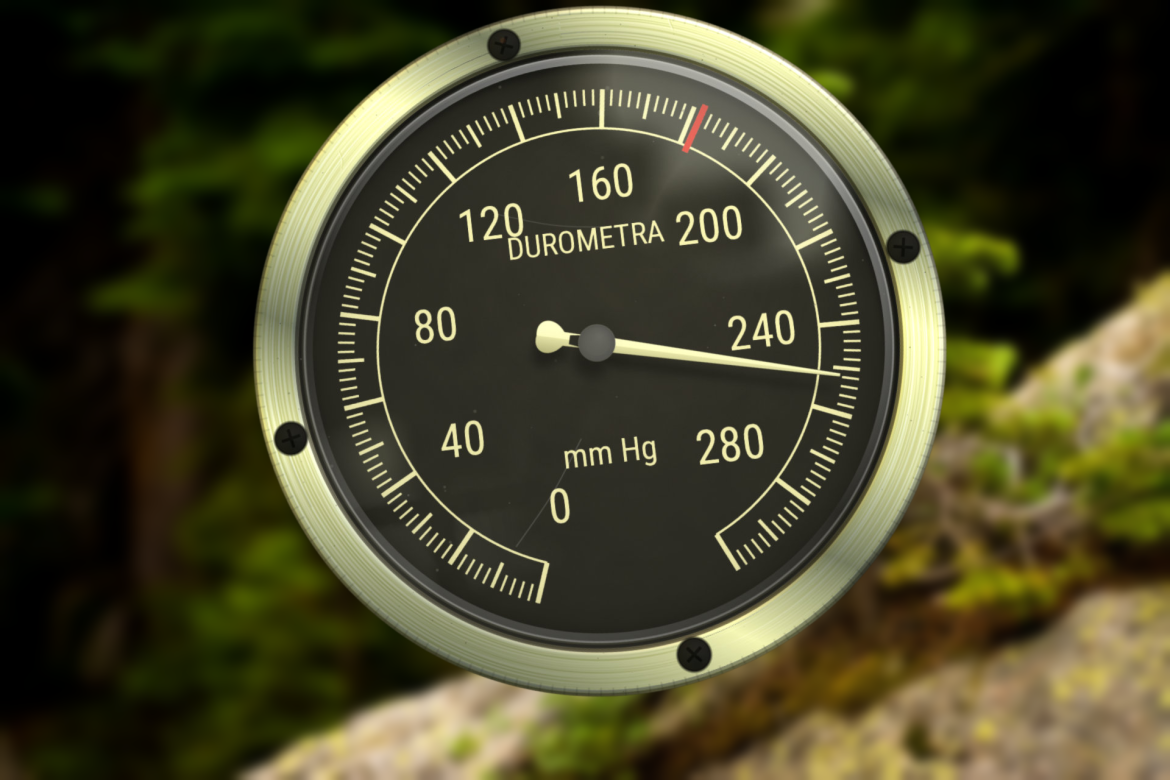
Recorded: 252 mmHg
